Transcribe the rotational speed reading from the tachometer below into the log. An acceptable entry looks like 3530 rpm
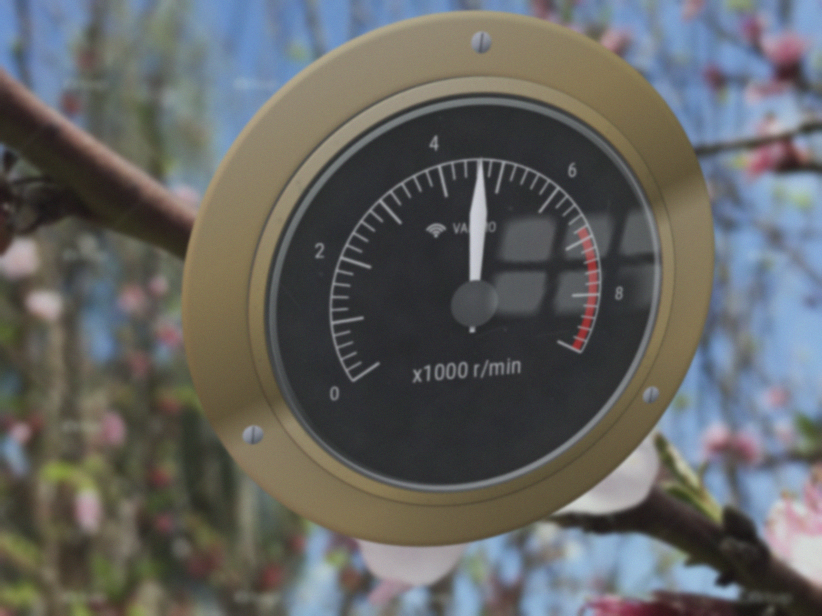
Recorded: 4600 rpm
